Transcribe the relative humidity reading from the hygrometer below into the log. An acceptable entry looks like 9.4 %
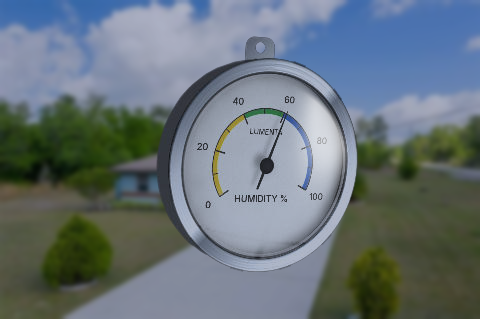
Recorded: 60 %
